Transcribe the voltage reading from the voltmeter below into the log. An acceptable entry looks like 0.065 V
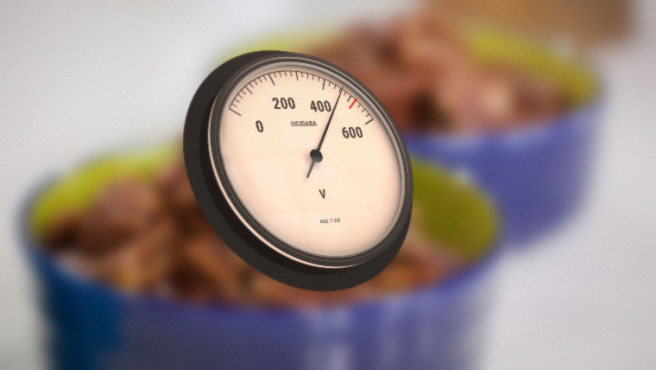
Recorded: 460 V
